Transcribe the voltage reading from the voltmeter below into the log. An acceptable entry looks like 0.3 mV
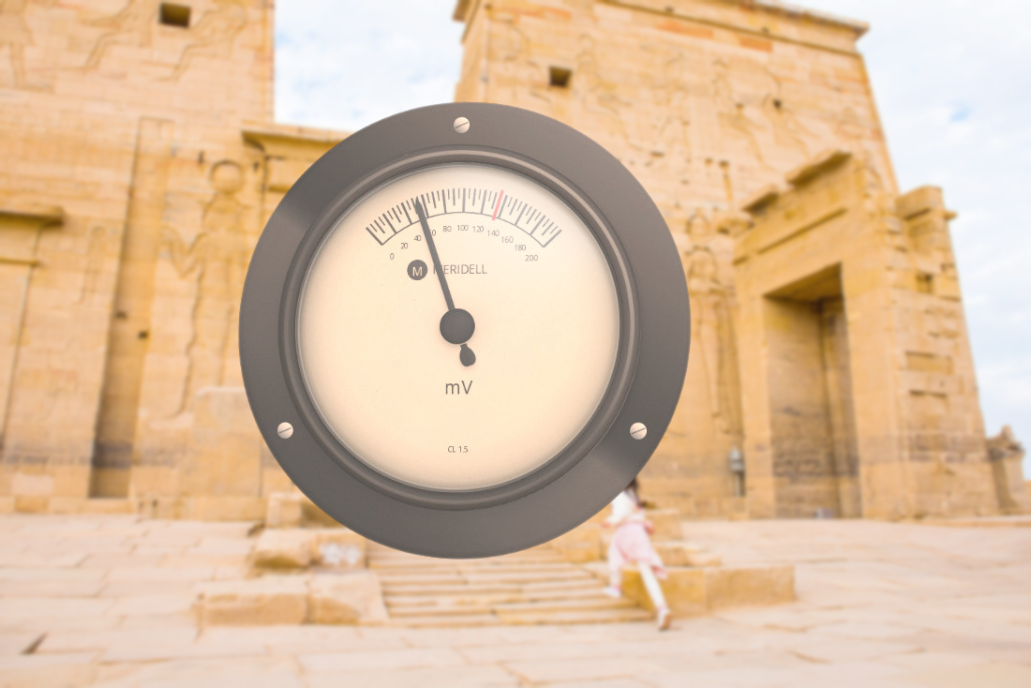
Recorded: 55 mV
